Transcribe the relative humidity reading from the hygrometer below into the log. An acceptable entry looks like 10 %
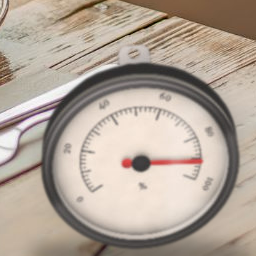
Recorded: 90 %
